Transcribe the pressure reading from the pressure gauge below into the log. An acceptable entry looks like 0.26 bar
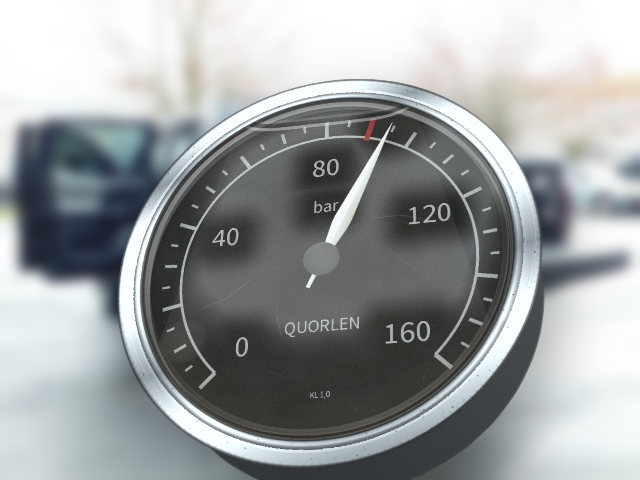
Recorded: 95 bar
